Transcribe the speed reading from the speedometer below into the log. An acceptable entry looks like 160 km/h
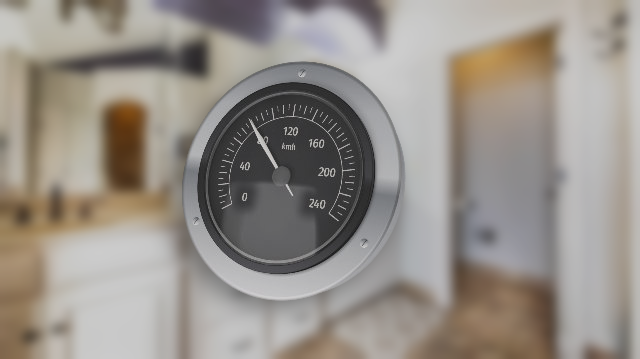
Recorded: 80 km/h
